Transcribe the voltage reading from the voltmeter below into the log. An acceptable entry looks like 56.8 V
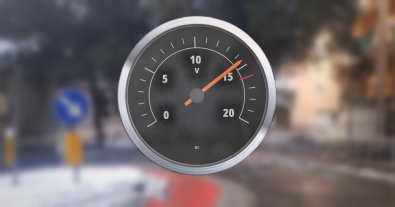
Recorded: 14.5 V
